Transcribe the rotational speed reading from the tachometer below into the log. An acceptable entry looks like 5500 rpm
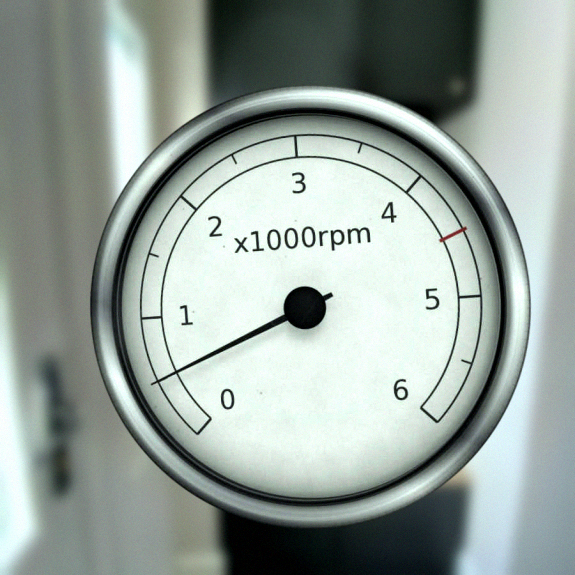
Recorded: 500 rpm
